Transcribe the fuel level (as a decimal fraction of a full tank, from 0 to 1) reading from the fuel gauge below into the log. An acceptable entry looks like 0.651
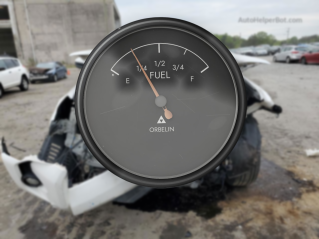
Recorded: 0.25
